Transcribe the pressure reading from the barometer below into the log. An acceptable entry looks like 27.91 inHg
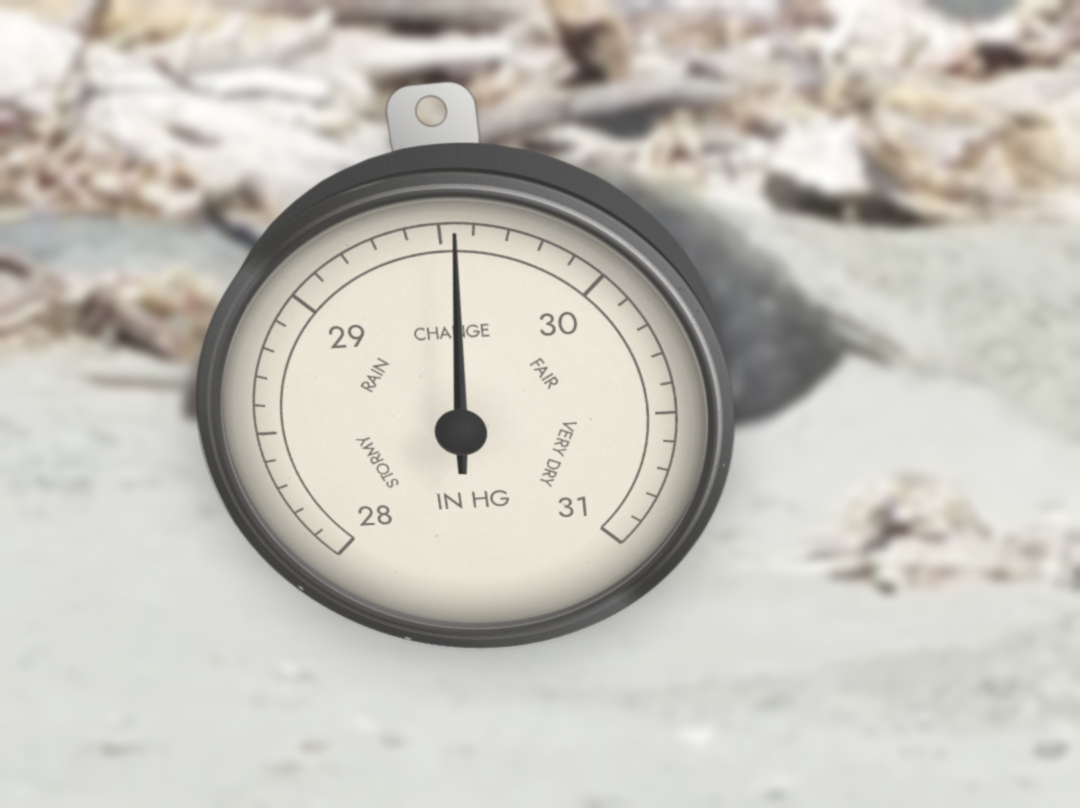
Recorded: 29.55 inHg
